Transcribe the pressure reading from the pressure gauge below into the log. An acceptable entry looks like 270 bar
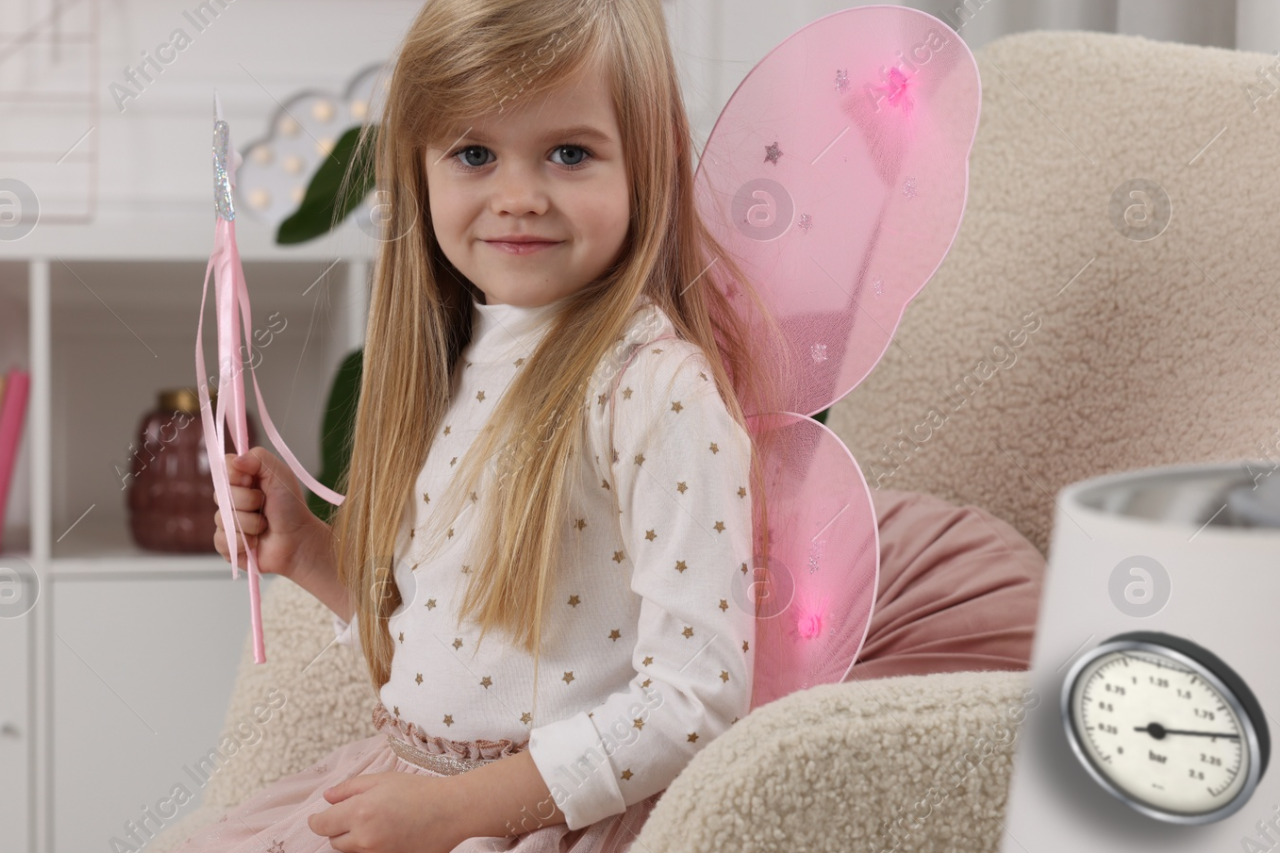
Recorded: 1.95 bar
